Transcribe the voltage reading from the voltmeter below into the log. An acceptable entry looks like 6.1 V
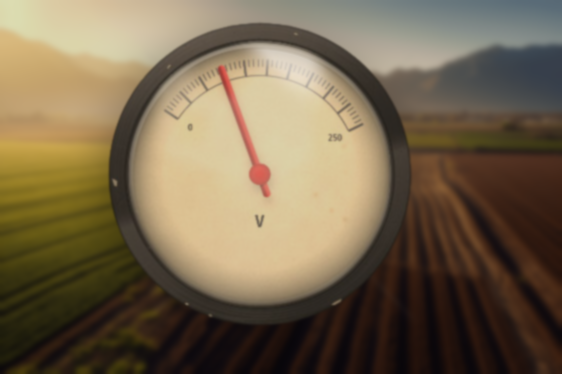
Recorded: 75 V
